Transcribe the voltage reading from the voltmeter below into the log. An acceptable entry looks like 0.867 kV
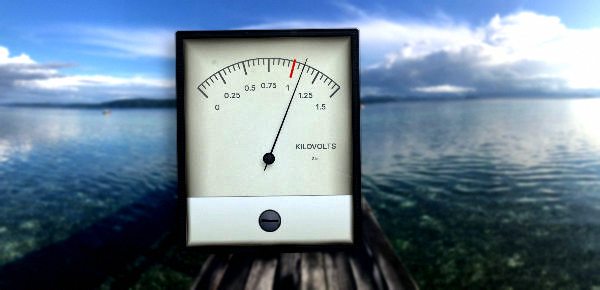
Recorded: 1.1 kV
